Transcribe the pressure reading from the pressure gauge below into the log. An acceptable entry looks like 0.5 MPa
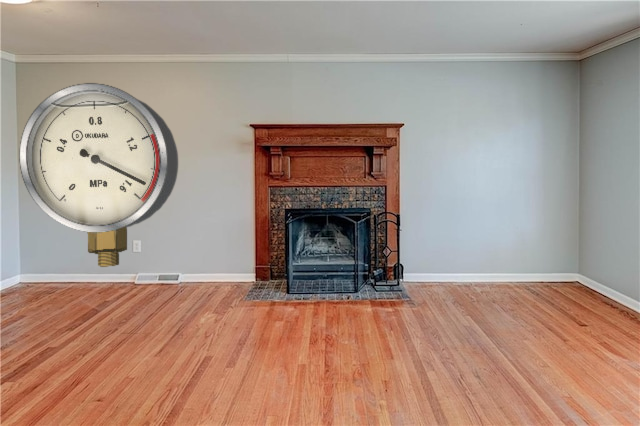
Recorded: 1.5 MPa
